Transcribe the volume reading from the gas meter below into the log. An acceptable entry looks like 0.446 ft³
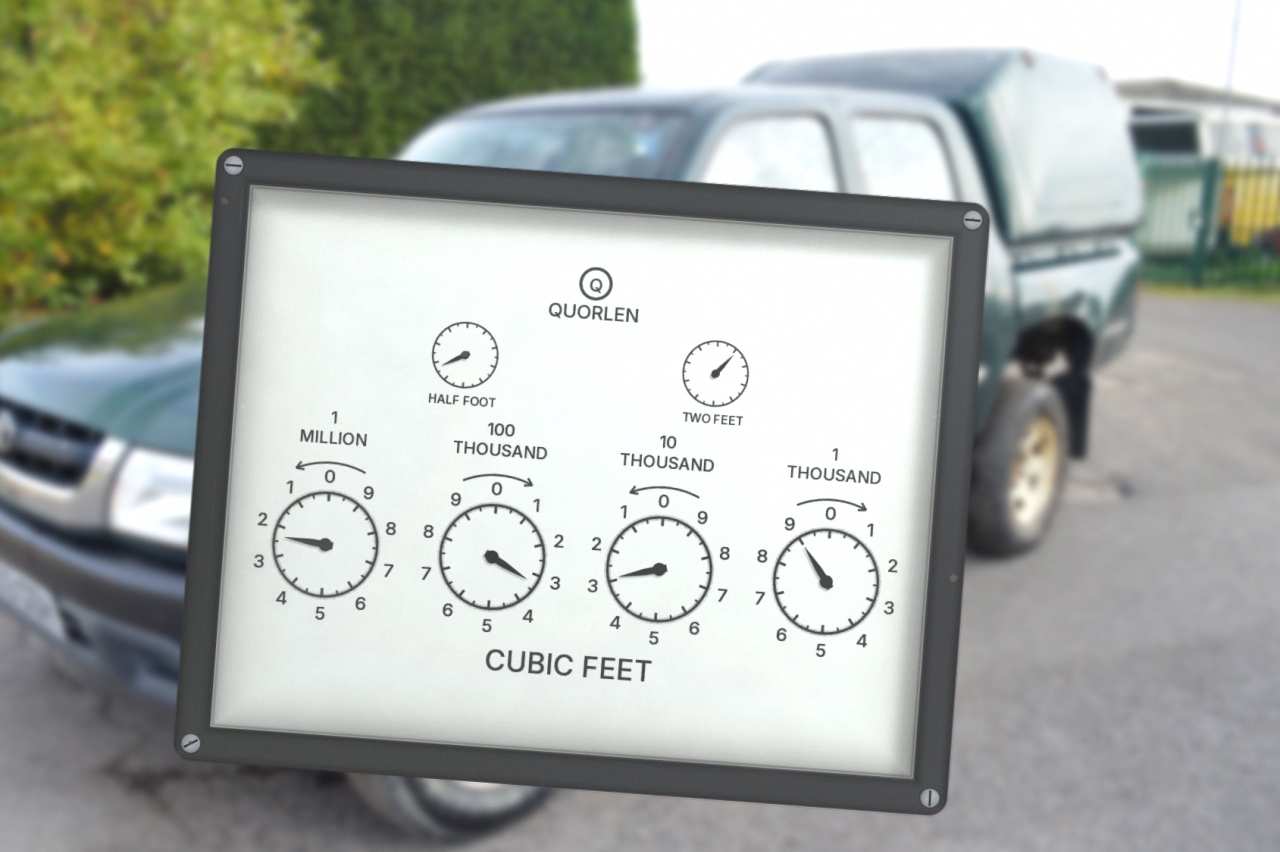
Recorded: 232900 ft³
